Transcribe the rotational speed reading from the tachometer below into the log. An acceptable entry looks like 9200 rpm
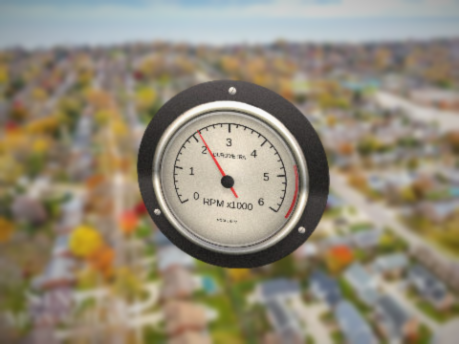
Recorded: 2200 rpm
